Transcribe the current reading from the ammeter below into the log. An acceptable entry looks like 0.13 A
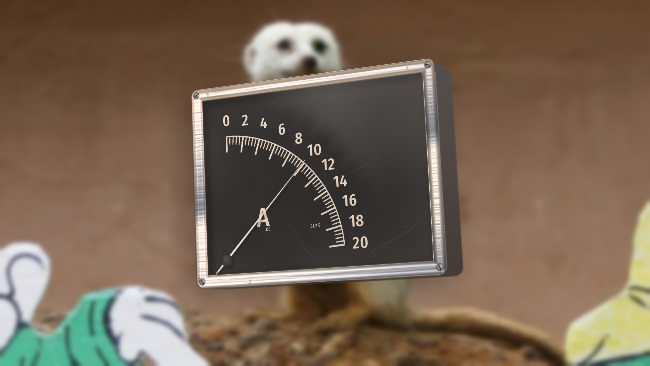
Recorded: 10 A
